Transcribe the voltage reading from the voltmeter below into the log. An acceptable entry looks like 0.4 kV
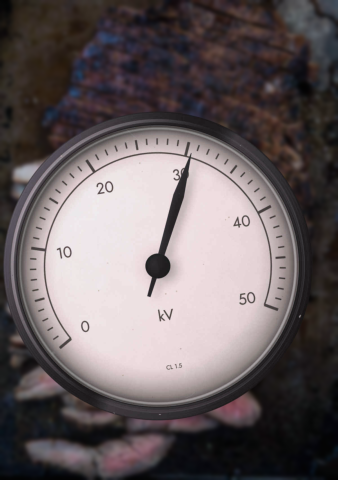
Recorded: 30.5 kV
